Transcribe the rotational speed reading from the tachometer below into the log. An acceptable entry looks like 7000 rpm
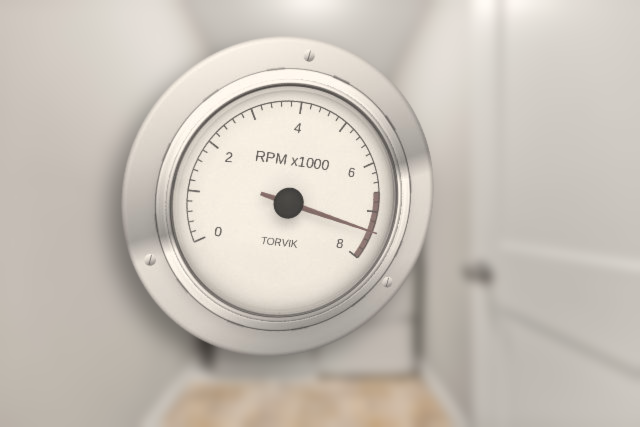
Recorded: 7400 rpm
